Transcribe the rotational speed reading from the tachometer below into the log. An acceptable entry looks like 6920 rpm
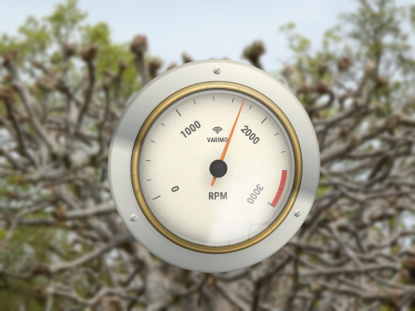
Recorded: 1700 rpm
